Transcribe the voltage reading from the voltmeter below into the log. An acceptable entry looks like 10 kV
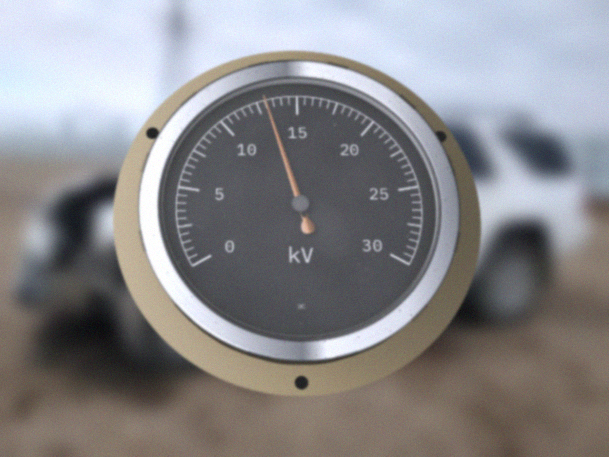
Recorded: 13 kV
